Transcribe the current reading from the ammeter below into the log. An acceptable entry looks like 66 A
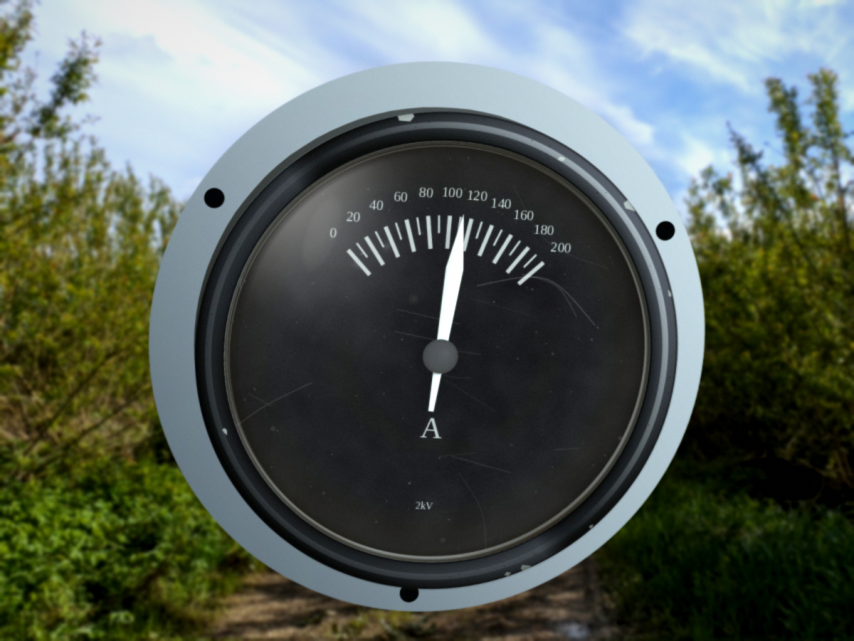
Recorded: 110 A
